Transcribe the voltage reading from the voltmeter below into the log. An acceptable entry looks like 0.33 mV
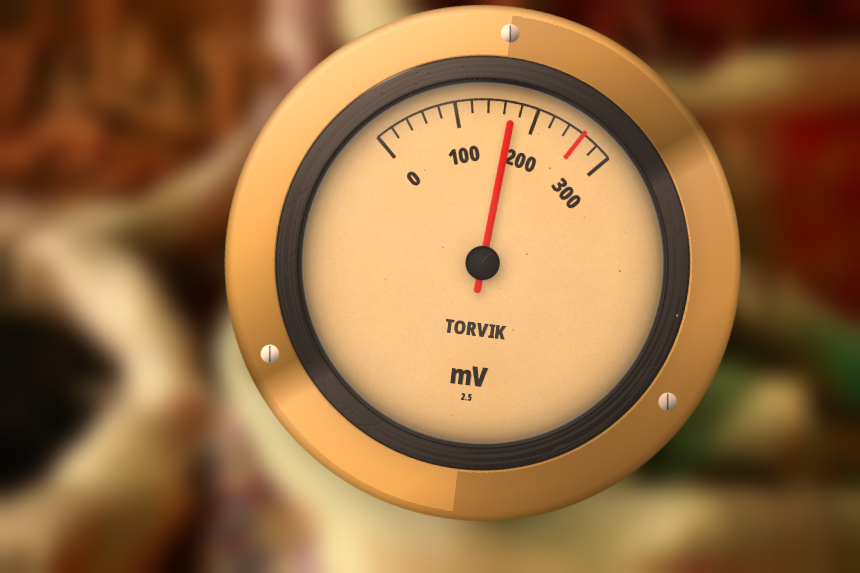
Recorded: 170 mV
